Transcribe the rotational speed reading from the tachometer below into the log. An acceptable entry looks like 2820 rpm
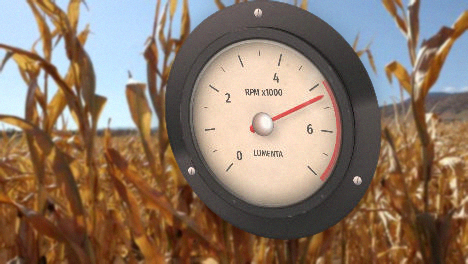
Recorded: 5250 rpm
